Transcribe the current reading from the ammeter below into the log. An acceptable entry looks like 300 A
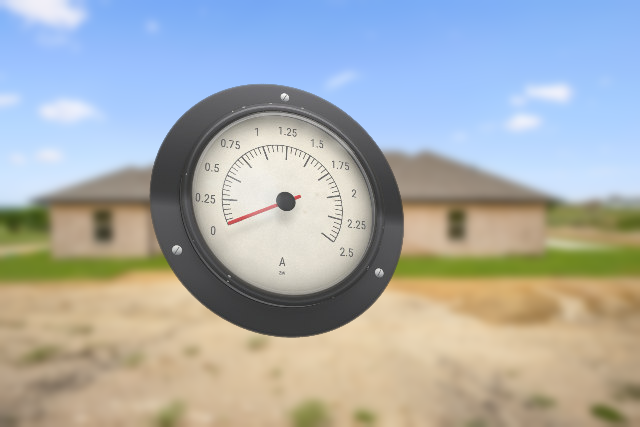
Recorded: 0 A
